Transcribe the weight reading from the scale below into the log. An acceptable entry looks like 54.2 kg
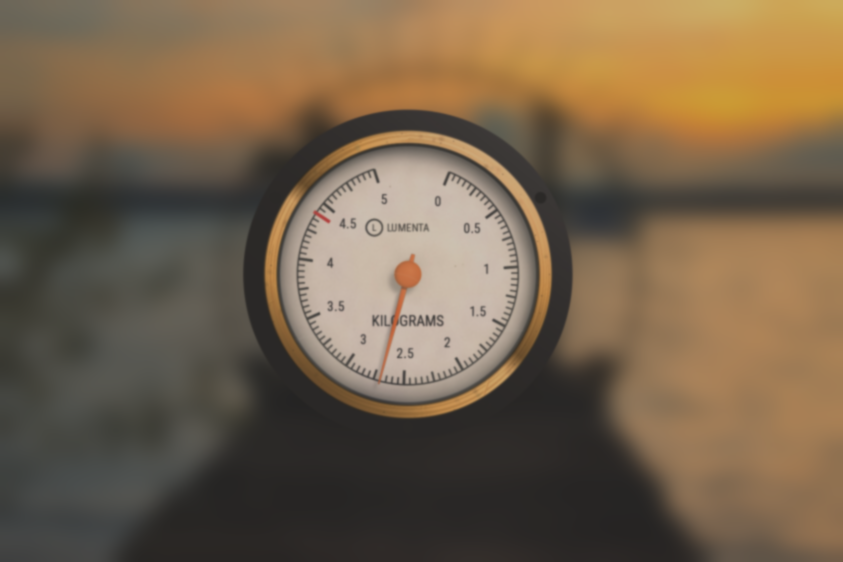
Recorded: 2.7 kg
